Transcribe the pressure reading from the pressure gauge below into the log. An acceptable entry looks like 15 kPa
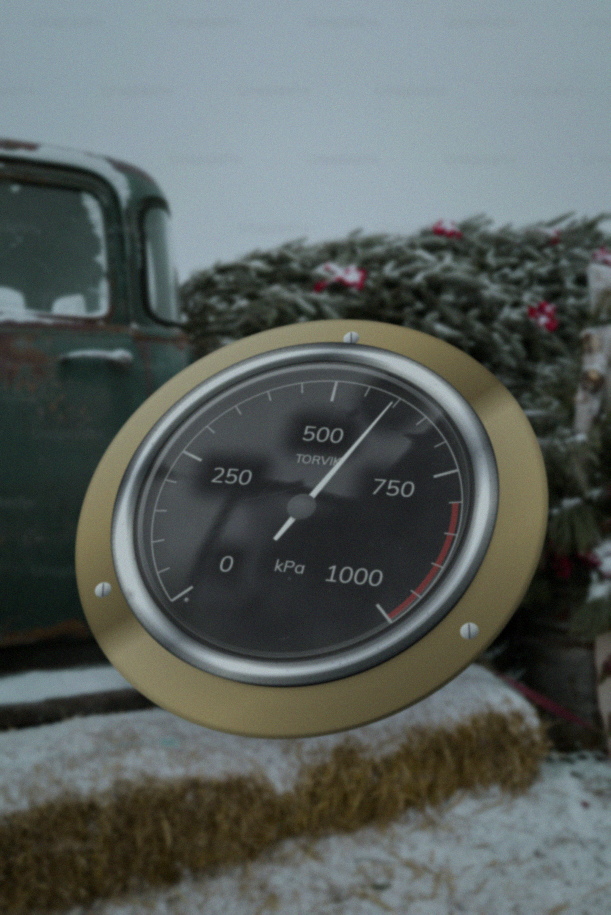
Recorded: 600 kPa
